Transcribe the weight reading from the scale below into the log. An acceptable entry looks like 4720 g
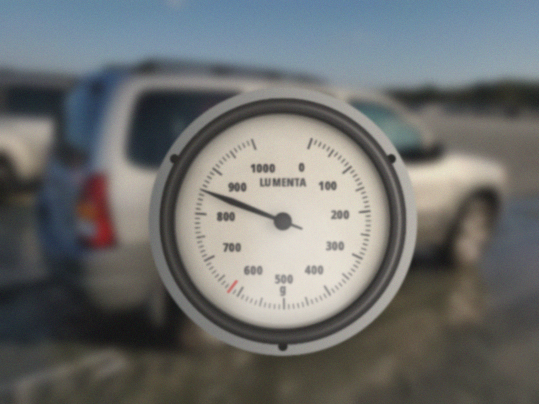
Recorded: 850 g
